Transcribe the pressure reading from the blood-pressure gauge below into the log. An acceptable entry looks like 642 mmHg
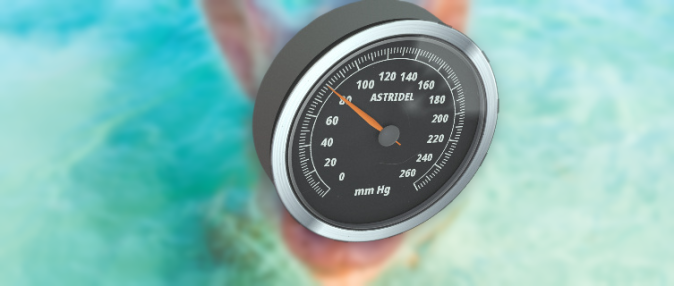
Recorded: 80 mmHg
